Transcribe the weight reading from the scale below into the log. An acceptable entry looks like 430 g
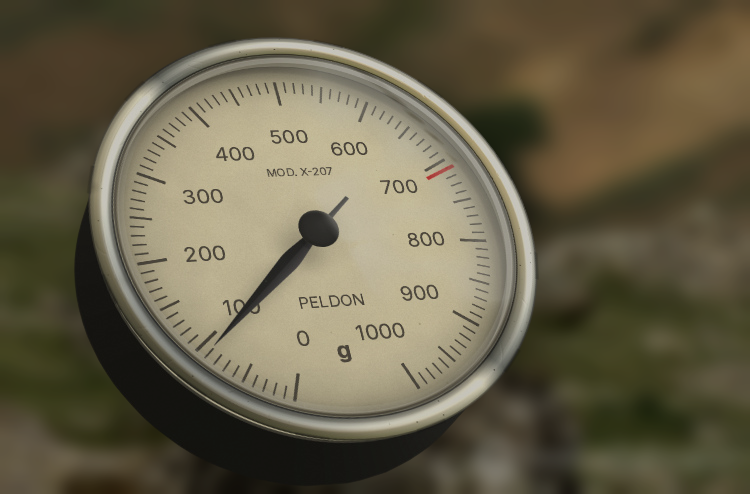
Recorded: 90 g
